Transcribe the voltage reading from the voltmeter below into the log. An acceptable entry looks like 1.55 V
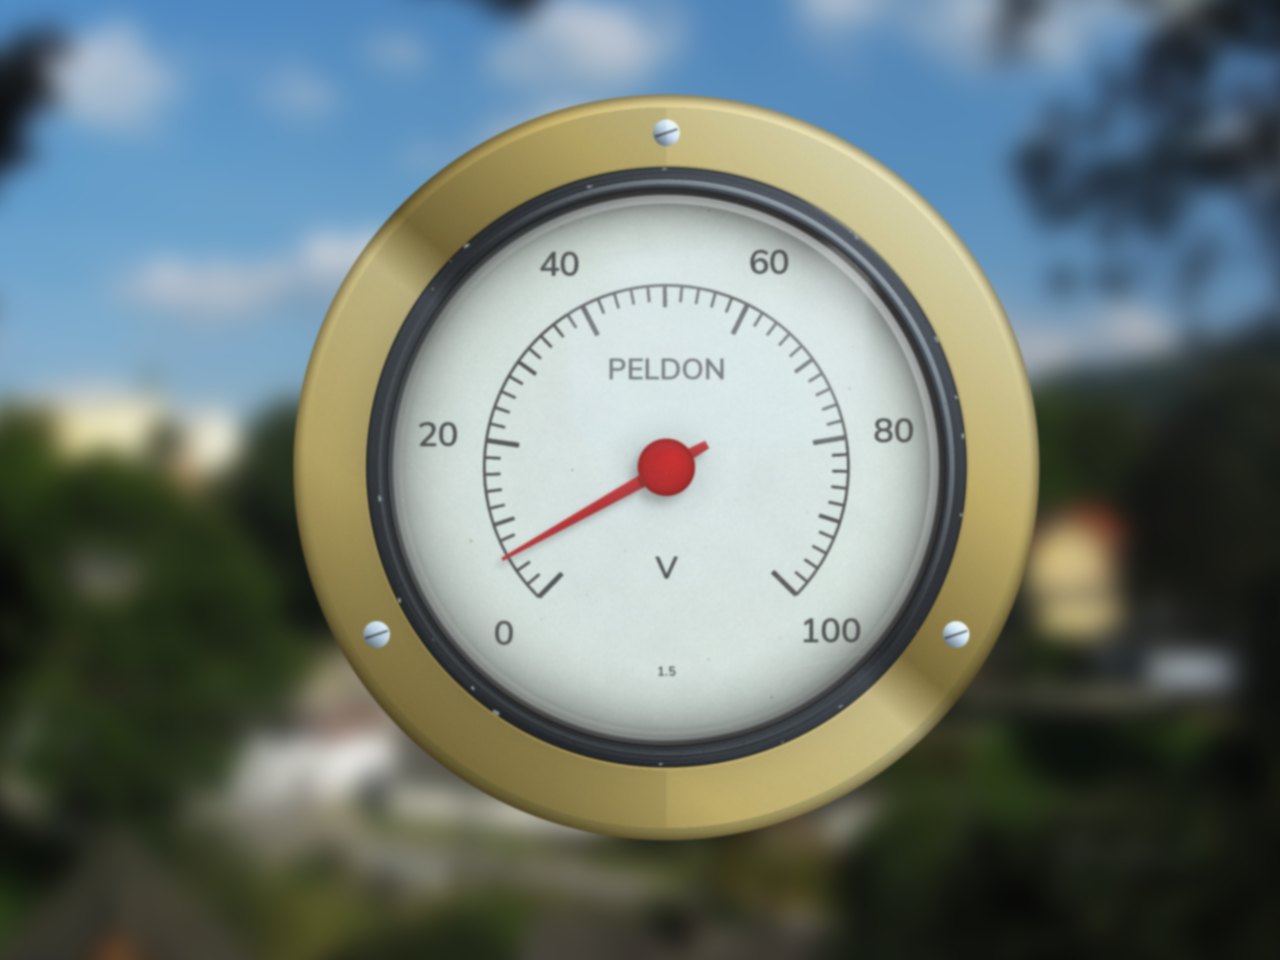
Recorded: 6 V
